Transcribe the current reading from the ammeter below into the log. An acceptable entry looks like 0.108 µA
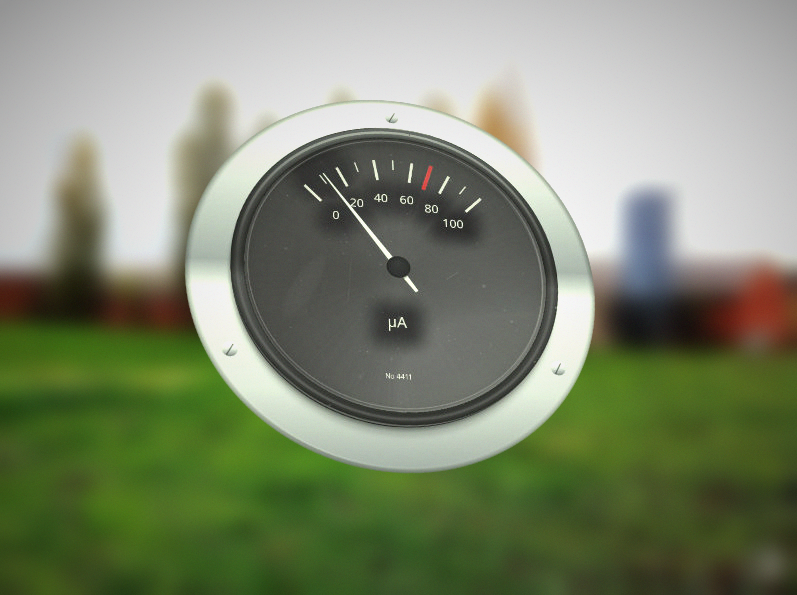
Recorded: 10 µA
